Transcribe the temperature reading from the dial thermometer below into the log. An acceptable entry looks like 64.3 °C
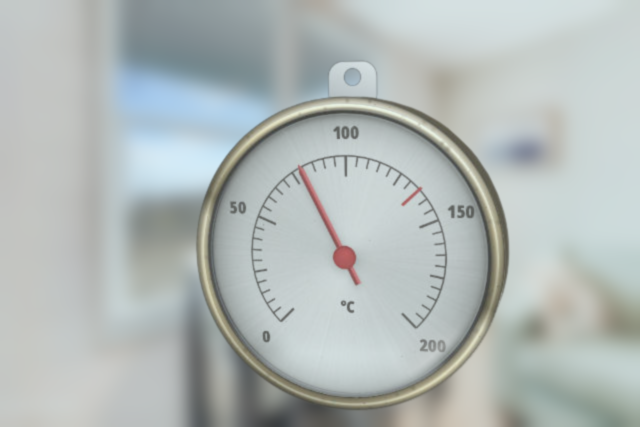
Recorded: 80 °C
